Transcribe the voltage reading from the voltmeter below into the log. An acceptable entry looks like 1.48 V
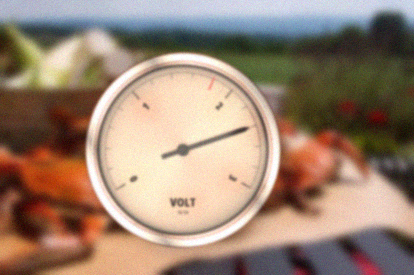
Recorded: 2.4 V
